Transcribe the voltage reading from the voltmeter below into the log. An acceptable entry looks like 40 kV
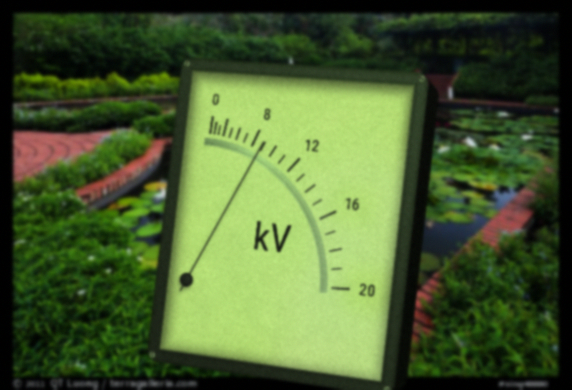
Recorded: 9 kV
